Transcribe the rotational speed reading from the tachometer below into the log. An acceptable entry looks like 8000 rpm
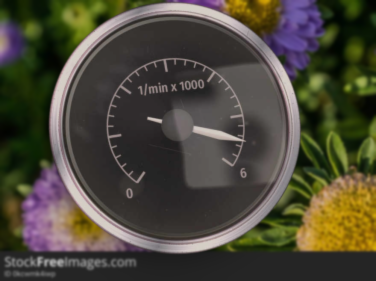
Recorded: 5500 rpm
